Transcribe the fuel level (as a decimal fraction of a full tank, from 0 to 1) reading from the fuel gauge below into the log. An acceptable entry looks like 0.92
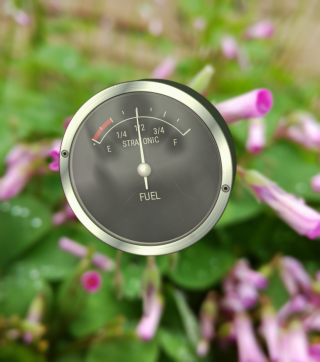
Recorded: 0.5
